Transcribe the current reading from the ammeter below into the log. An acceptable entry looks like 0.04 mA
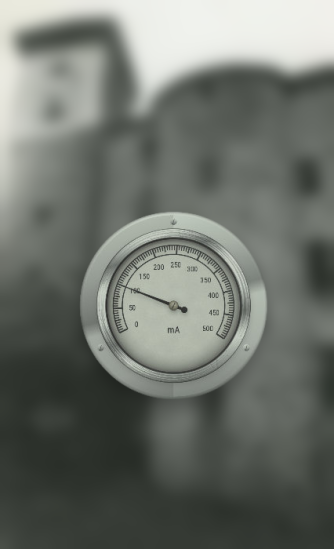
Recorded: 100 mA
